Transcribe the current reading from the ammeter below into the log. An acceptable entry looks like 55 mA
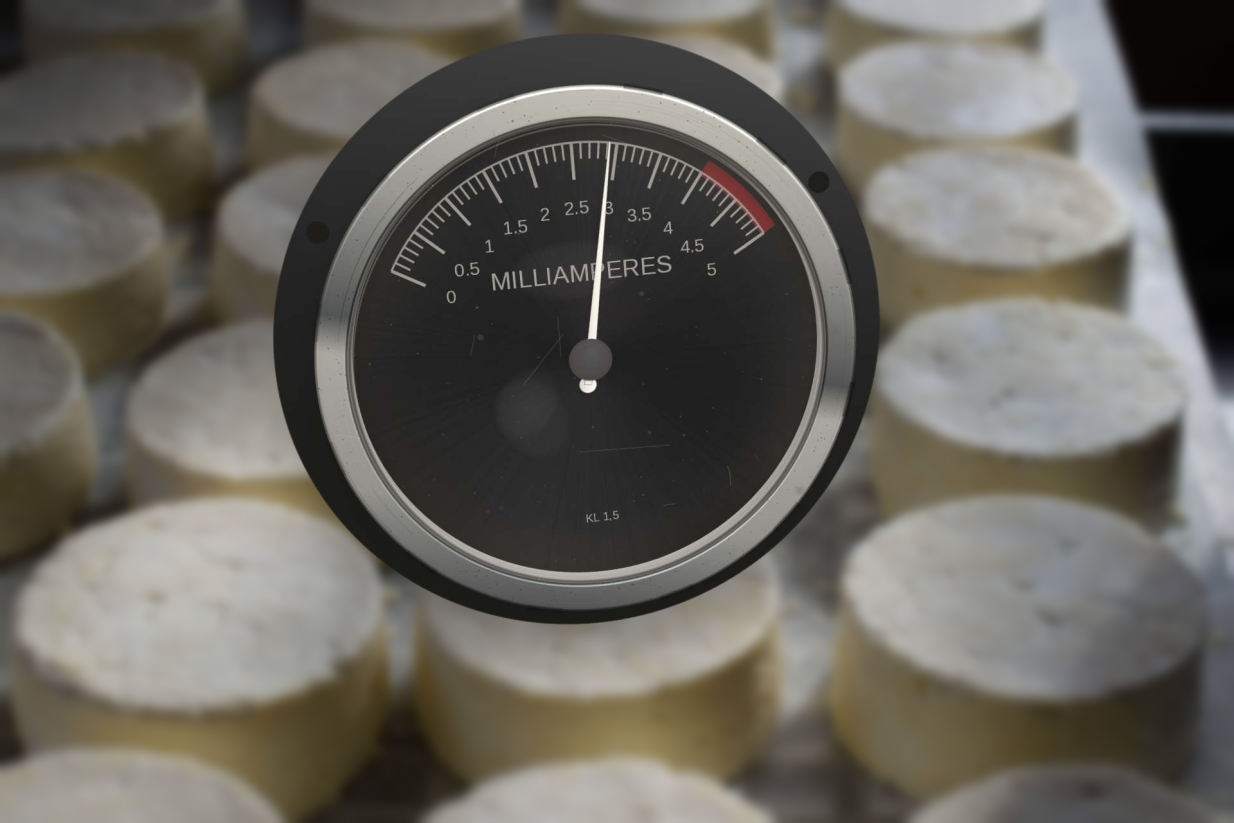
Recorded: 2.9 mA
